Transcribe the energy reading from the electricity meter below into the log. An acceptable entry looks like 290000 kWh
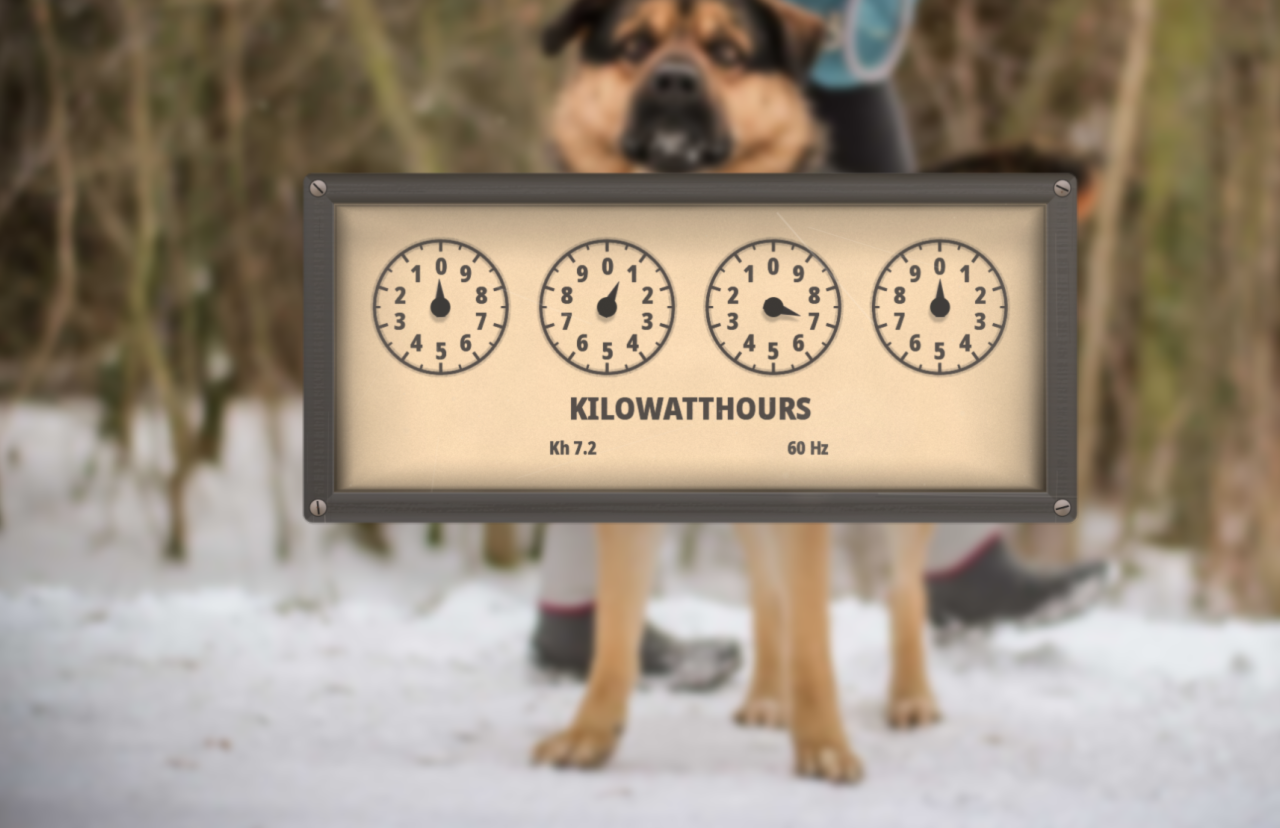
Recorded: 70 kWh
